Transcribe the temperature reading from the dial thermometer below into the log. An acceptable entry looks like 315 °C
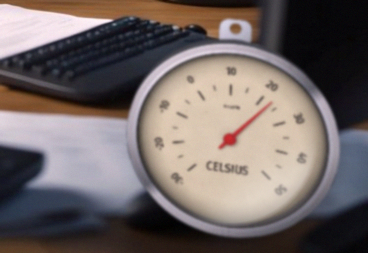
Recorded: 22.5 °C
